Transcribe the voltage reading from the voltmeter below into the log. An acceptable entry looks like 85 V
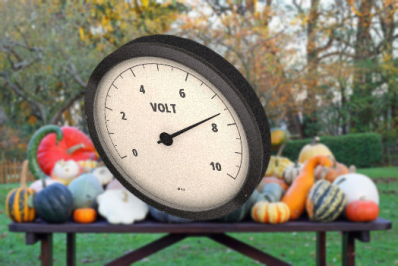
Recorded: 7.5 V
